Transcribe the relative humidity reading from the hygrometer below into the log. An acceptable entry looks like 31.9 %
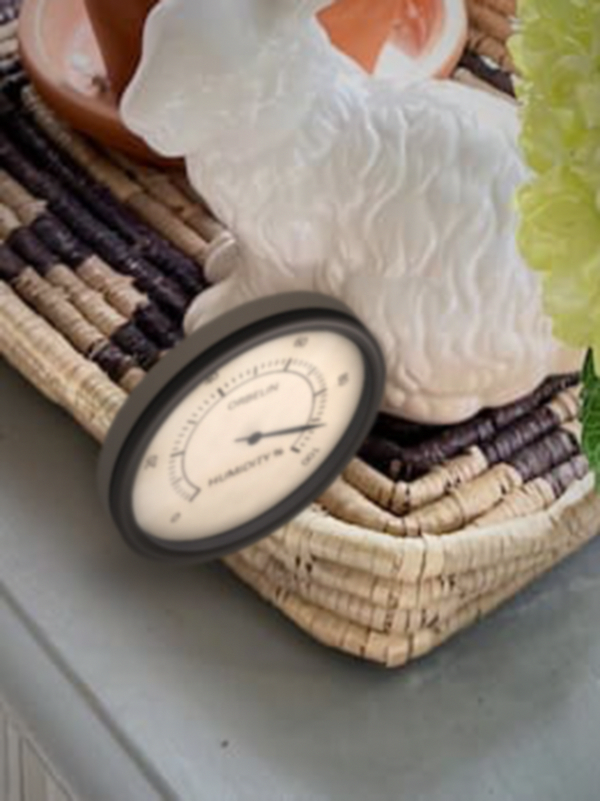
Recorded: 90 %
